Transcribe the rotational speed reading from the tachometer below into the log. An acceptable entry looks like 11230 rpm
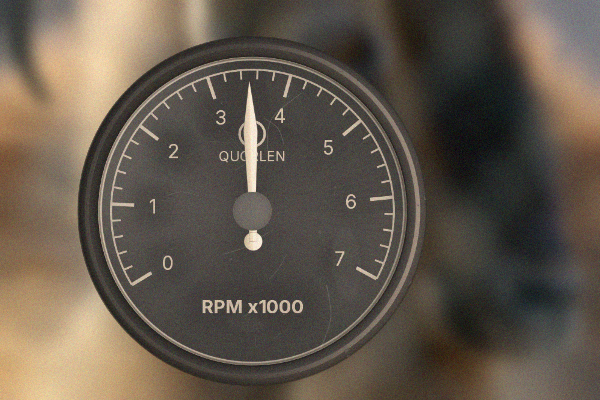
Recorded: 3500 rpm
